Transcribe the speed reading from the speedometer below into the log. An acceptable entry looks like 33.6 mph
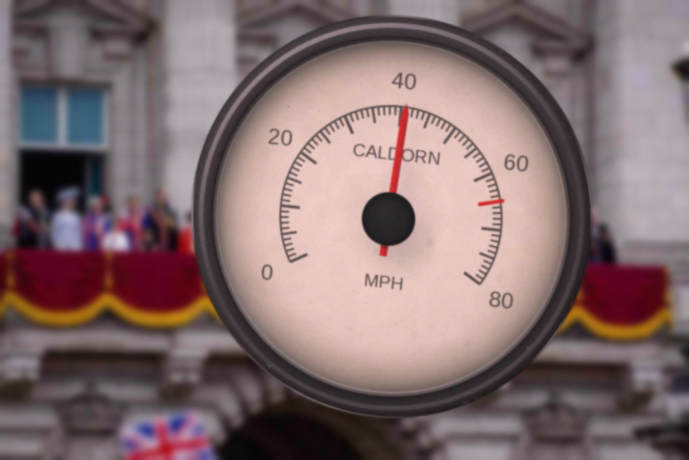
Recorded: 41 mph
